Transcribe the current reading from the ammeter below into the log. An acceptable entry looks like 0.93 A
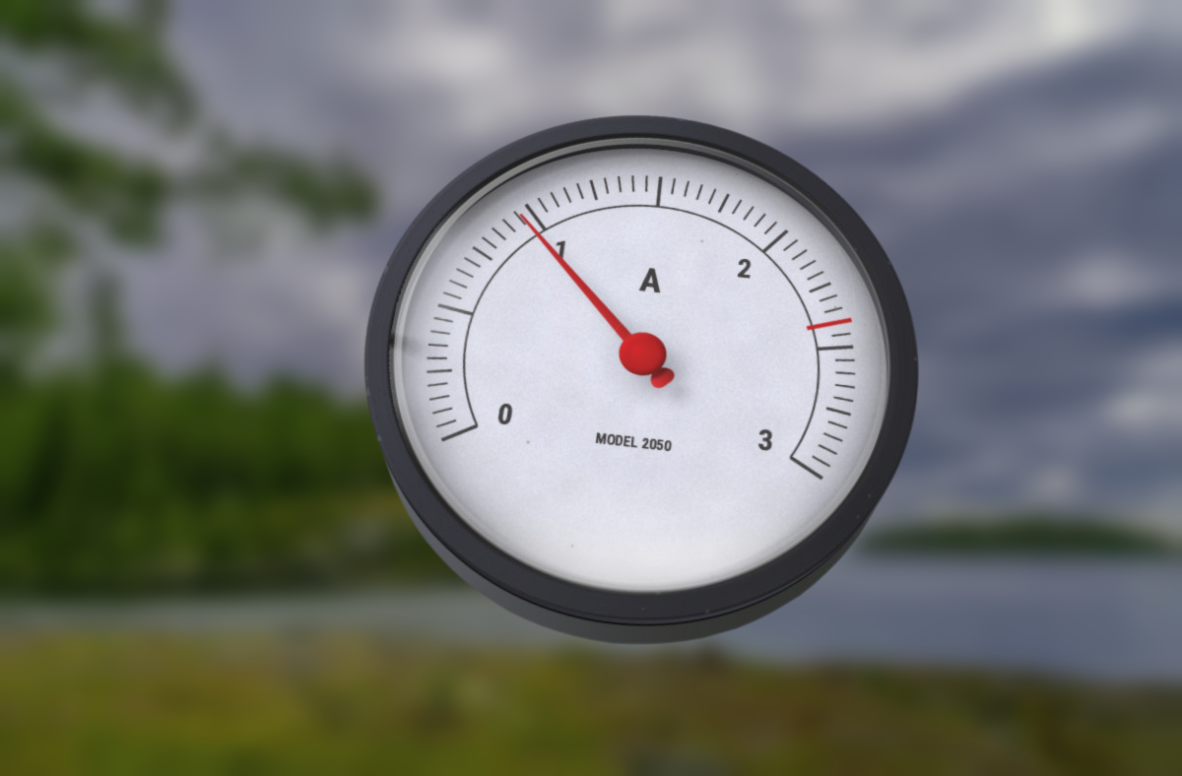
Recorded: 0.95 A
